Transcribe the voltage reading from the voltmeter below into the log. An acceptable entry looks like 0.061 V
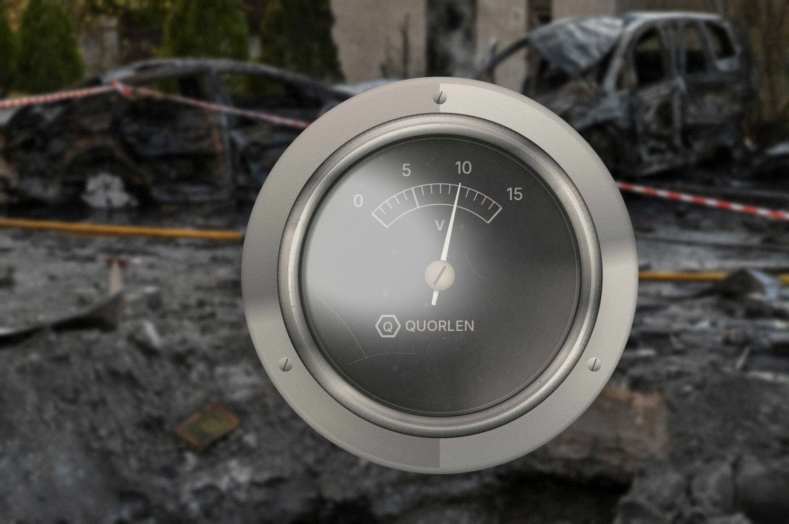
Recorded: 10 V
